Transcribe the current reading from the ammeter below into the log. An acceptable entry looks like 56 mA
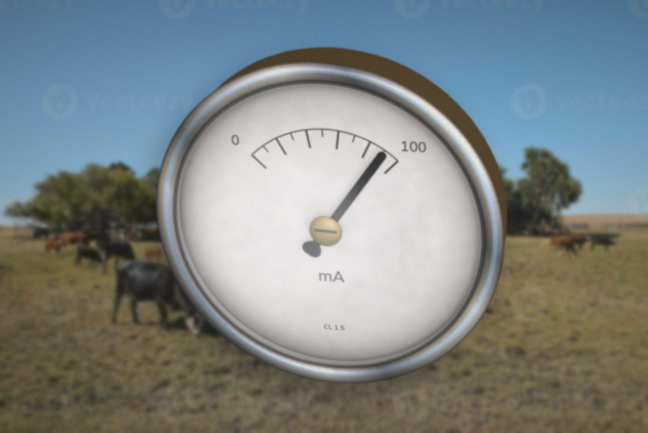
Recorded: 90 mA
